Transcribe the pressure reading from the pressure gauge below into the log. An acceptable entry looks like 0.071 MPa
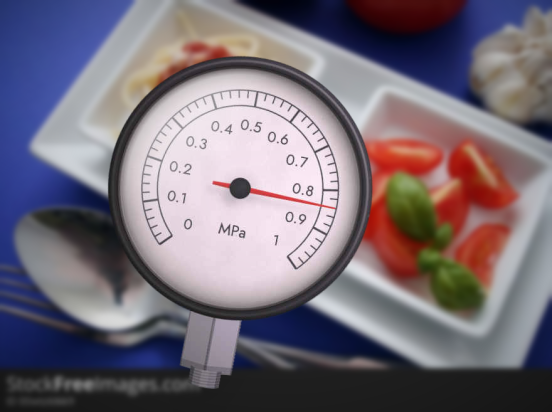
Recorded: 0.84 MPa
